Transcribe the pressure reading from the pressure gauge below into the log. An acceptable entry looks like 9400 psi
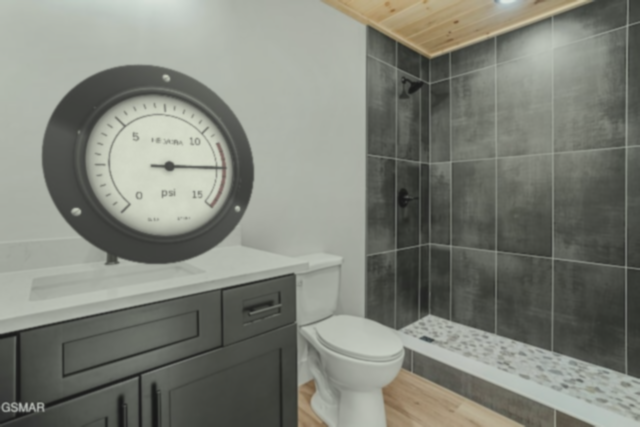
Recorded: 12.5 psi
